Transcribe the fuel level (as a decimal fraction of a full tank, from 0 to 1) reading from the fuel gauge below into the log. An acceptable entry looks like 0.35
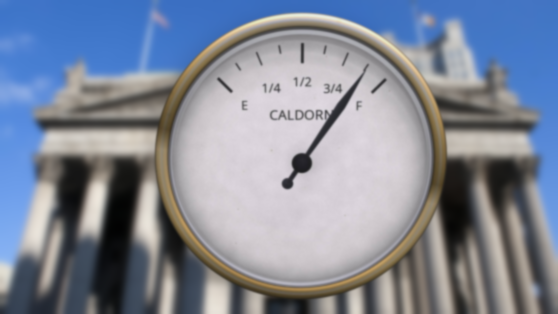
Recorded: 0.875
